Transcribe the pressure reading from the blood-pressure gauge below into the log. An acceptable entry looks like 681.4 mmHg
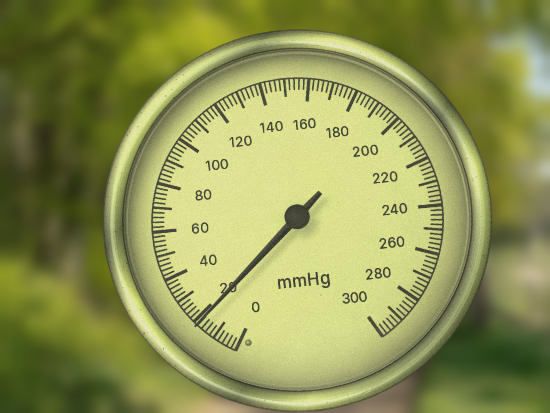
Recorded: 18 mmHg
